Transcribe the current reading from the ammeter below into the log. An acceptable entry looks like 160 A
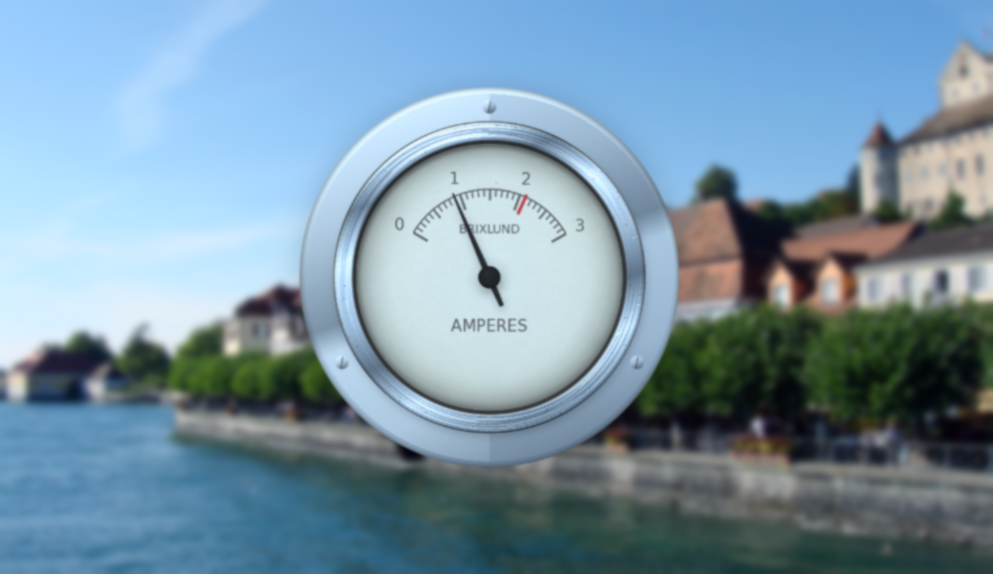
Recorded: 0.9 A
